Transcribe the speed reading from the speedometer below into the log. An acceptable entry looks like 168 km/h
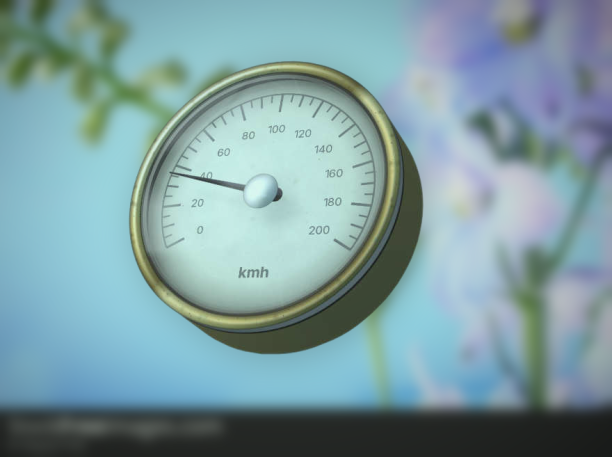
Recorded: 35 km/h
